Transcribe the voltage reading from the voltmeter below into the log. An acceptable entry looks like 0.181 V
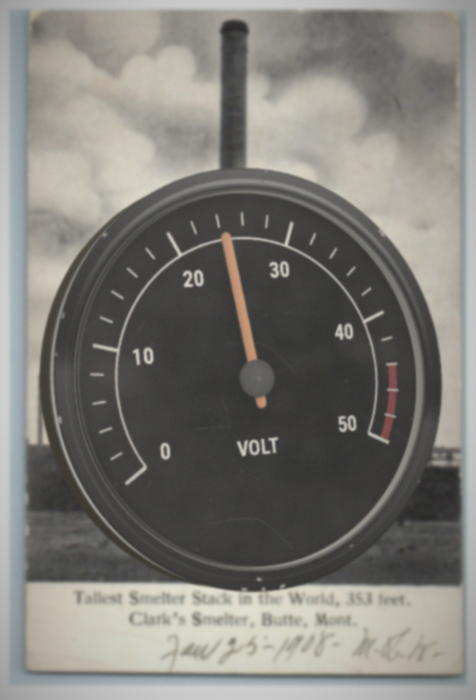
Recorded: 24 V
